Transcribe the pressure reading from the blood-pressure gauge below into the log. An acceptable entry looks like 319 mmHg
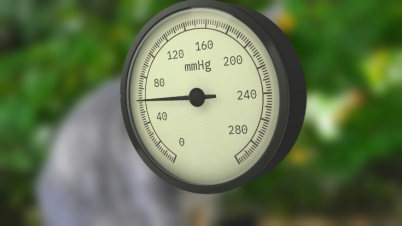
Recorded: 60 mmHg
